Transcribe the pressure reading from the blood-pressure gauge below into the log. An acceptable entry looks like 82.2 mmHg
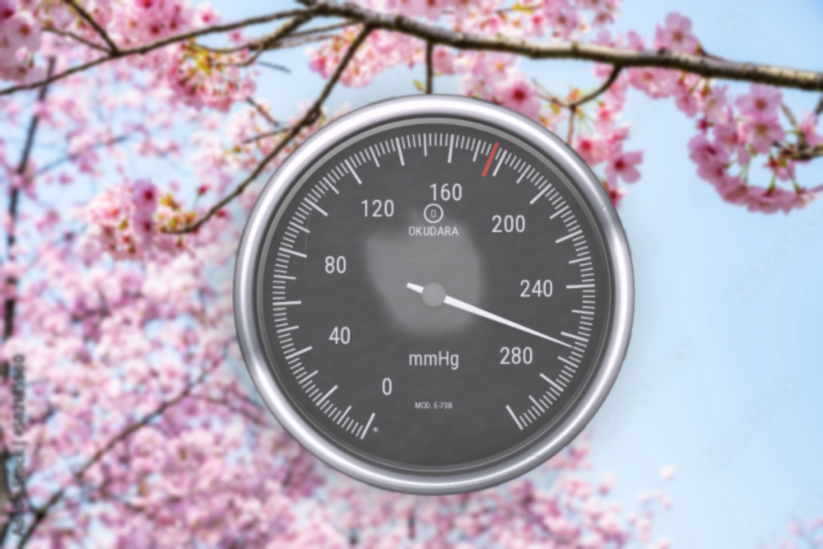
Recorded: 264 mmHg
